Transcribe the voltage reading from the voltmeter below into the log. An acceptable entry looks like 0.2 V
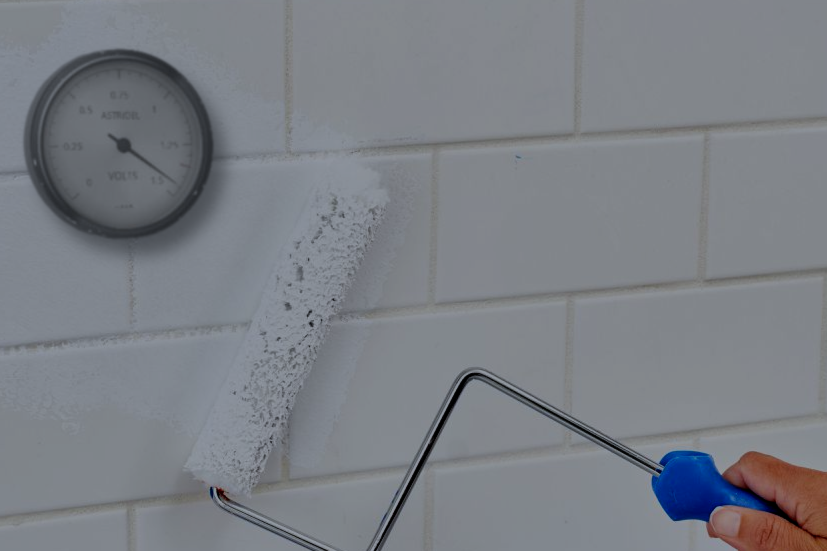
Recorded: 1.45 V
